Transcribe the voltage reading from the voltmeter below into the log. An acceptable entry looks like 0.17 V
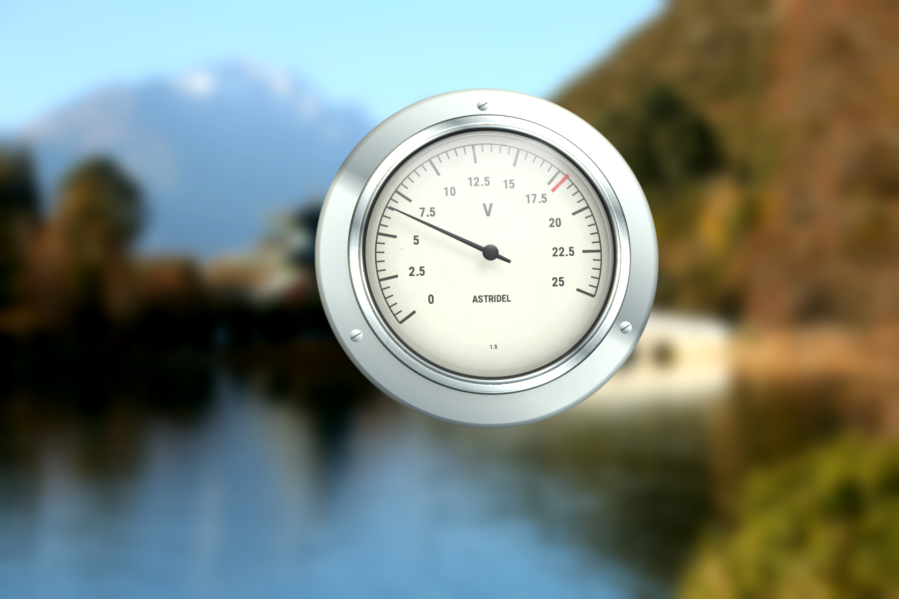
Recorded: 6.5 V
